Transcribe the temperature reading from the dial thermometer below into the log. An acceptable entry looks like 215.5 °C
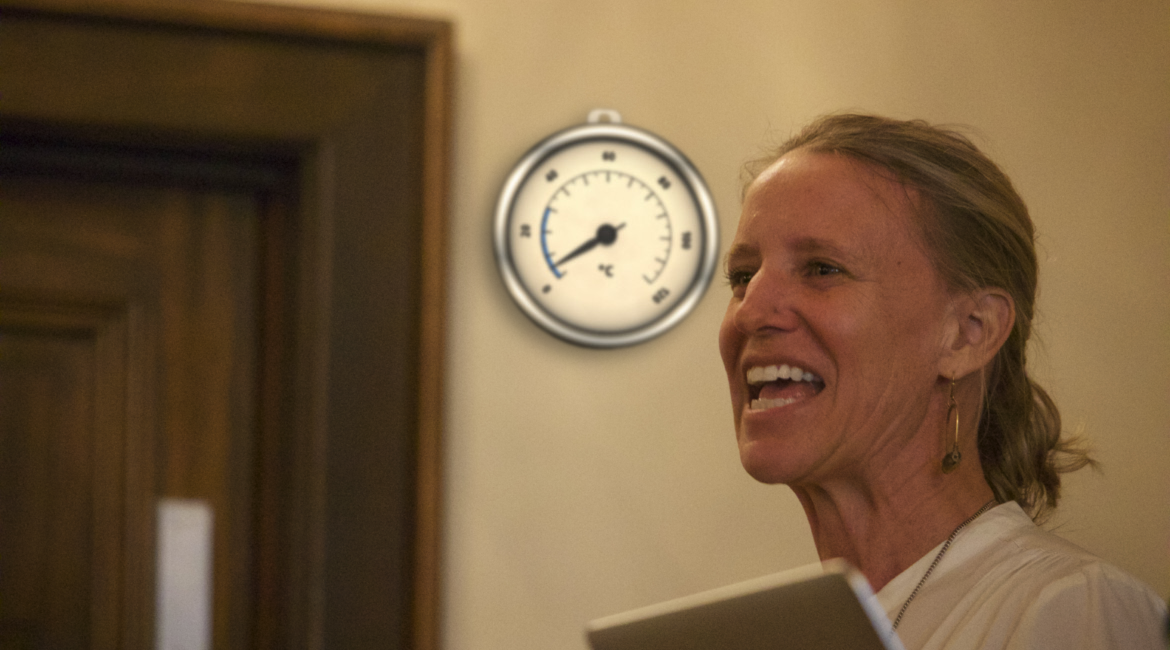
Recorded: 5 °C
